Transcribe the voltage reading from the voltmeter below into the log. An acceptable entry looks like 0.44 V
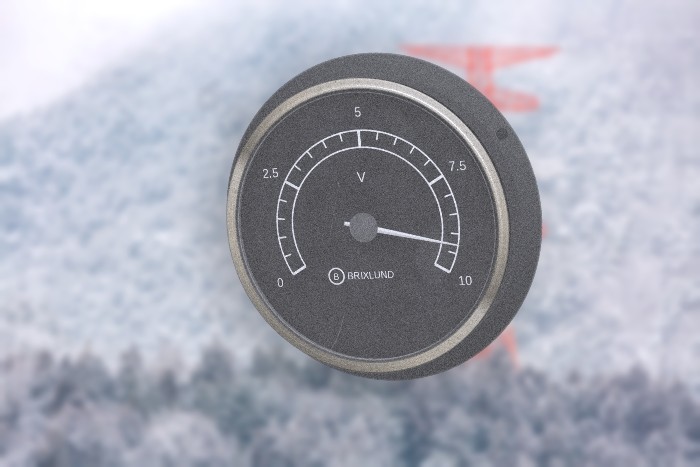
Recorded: 9.25 V
